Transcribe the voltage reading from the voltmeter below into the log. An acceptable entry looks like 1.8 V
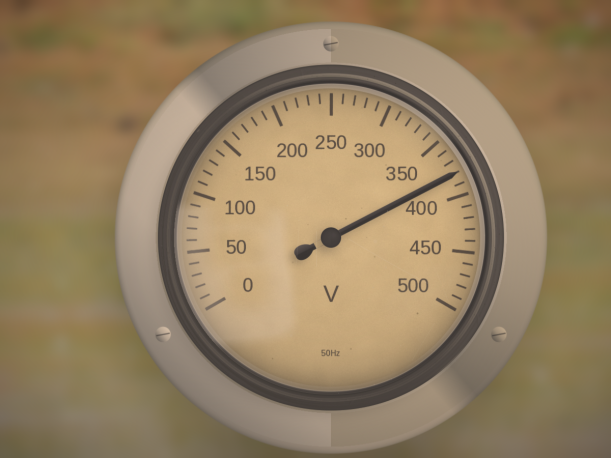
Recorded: 380 V
